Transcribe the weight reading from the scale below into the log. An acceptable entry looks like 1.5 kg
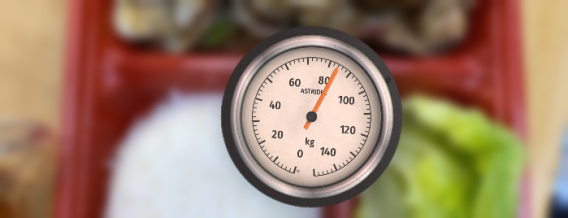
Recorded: 84 kg
